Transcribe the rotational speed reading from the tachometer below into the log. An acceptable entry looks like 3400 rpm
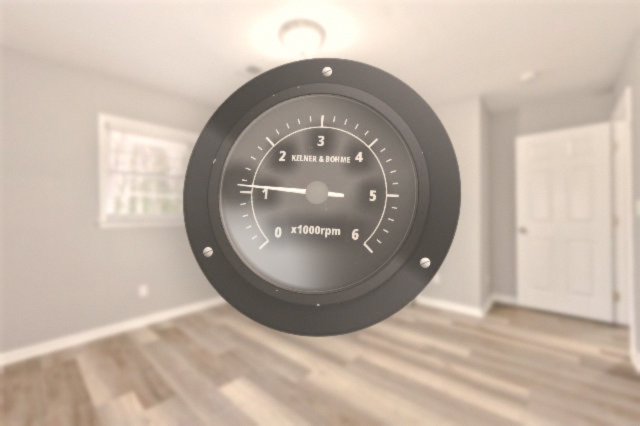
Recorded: 1100 rpm
